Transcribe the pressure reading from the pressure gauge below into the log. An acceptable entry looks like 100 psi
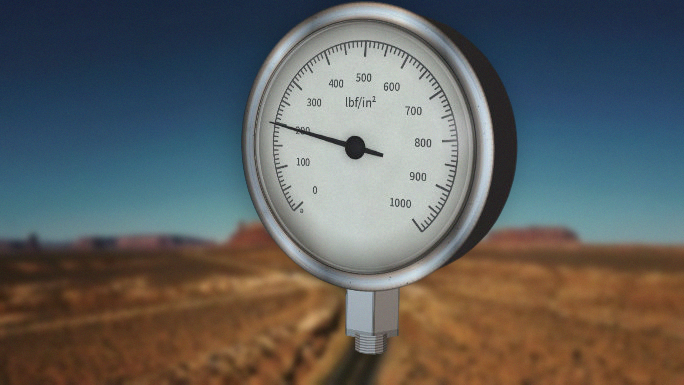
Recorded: 200 psi
